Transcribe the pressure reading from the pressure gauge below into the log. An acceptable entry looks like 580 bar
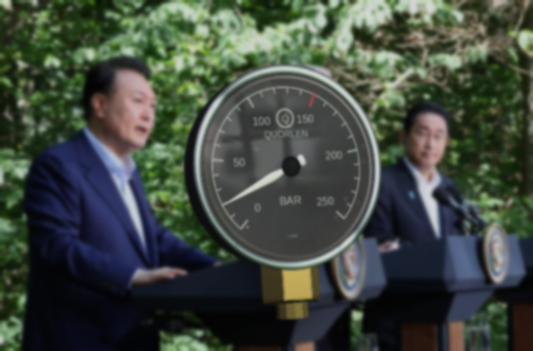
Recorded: 20 bar
